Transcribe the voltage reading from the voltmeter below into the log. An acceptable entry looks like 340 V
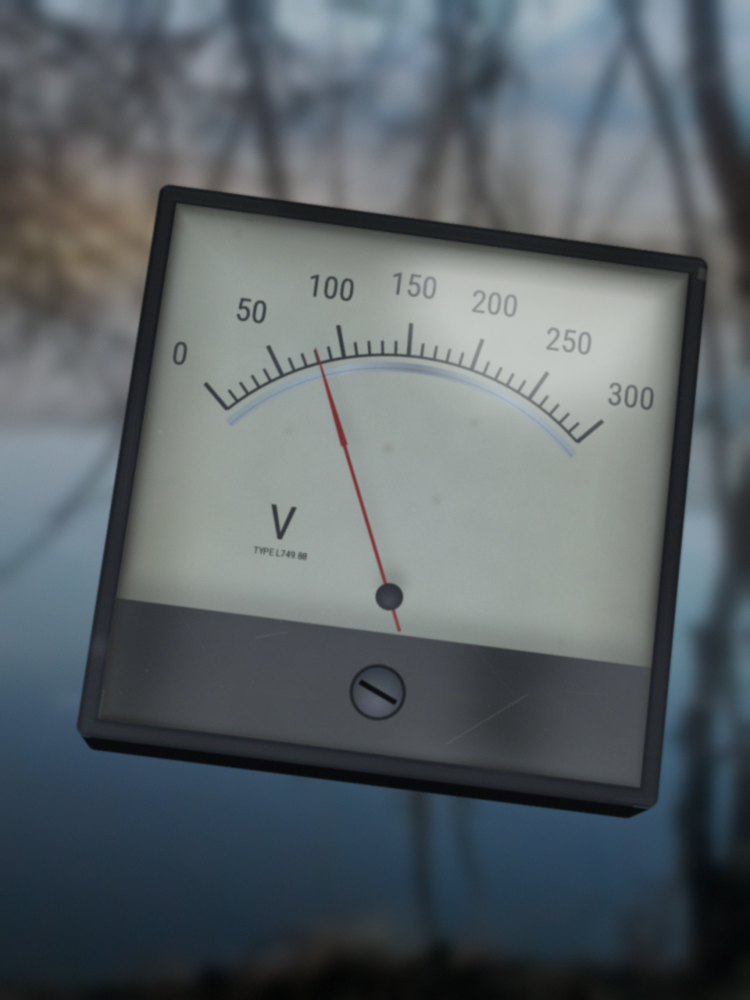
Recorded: 80 V
